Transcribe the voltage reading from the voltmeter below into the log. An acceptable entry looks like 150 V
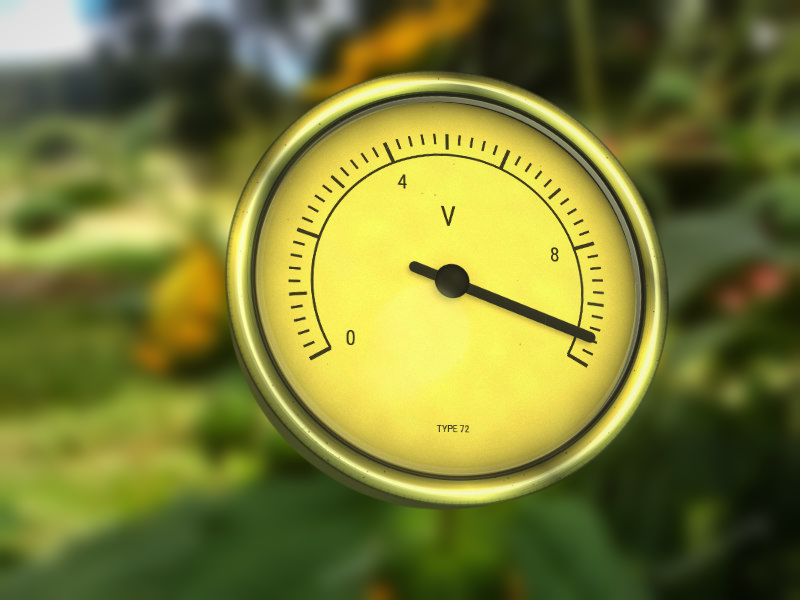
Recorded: 9.6 V
